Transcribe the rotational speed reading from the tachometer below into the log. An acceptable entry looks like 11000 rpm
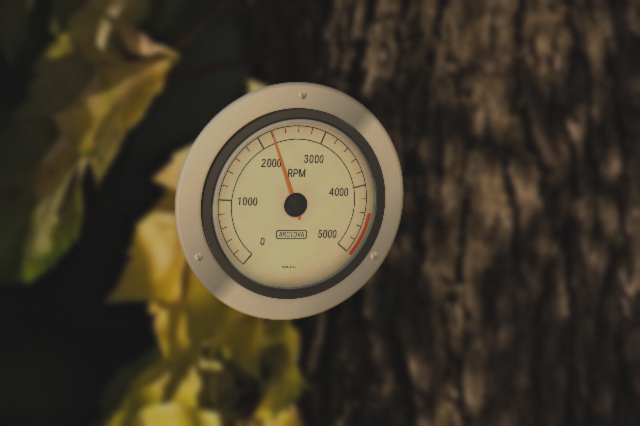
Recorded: 2200 rpm
